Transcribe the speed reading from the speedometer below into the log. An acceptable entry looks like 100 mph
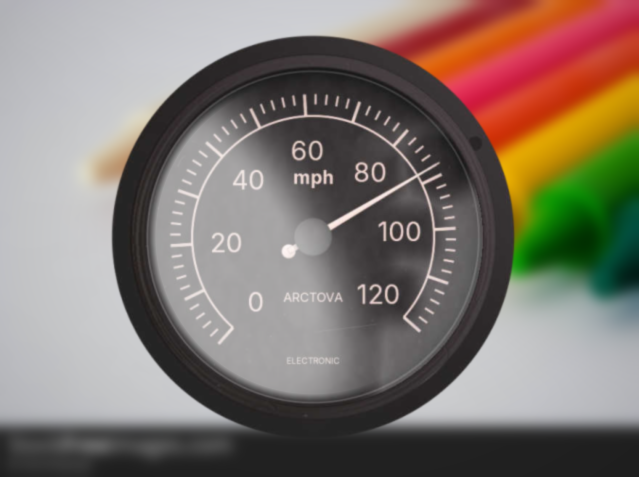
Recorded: 88 mph
